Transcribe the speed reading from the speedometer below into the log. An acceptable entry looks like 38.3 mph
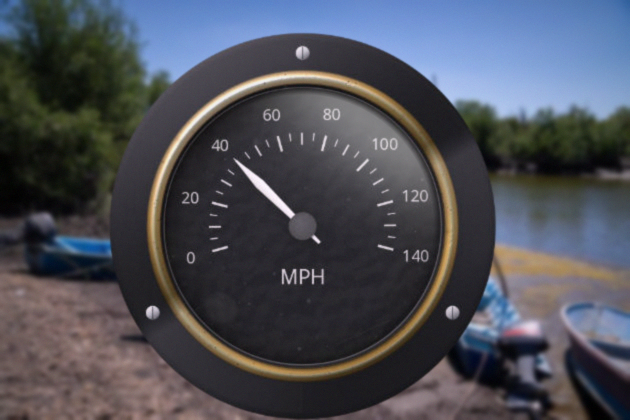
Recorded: 40 mph
